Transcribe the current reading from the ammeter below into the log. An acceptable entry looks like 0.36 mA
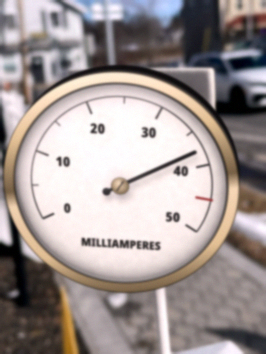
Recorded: 37.5 mA
